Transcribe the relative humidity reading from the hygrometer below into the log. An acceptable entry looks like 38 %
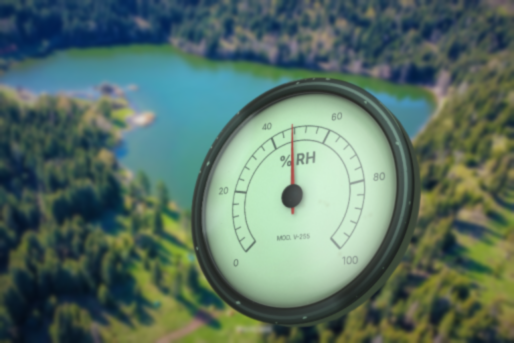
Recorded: 48 %
